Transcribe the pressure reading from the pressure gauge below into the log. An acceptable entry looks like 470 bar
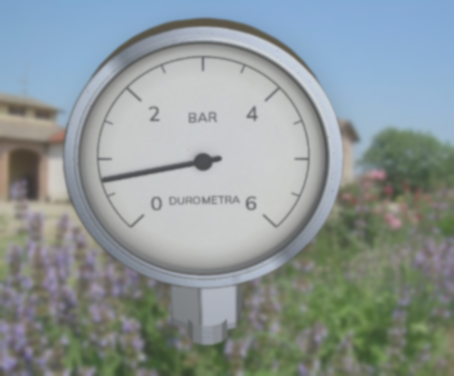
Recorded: 0.75 bar
